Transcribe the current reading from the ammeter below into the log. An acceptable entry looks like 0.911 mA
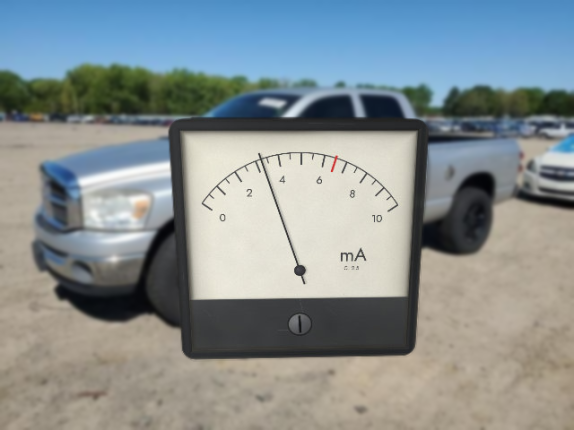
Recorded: 3.25 mA
